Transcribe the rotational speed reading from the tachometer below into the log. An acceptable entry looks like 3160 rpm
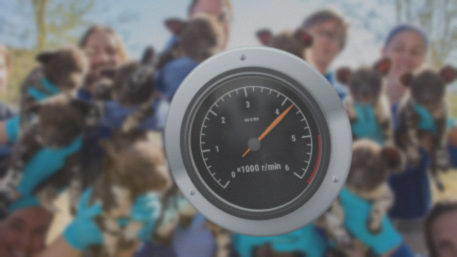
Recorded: 4200 rpm
